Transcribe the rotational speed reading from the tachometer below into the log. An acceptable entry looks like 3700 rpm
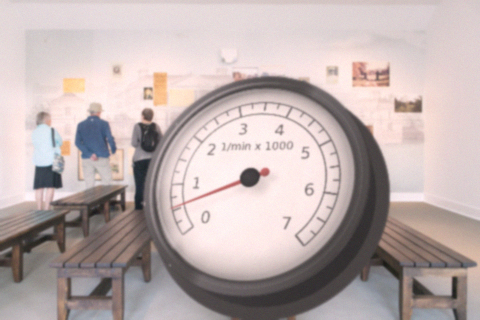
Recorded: 500 rpm
